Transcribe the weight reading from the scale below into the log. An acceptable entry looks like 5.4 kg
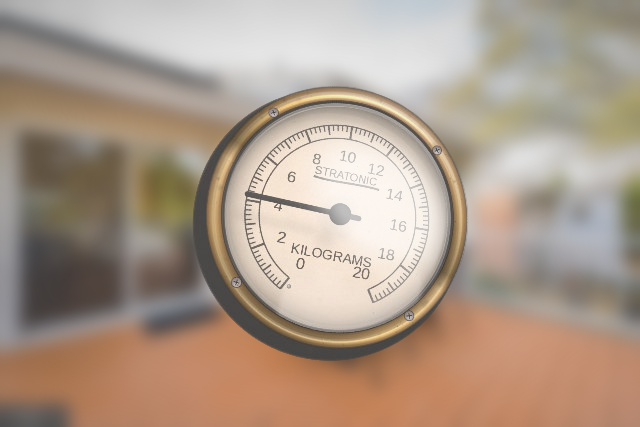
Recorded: 4.2 kg
